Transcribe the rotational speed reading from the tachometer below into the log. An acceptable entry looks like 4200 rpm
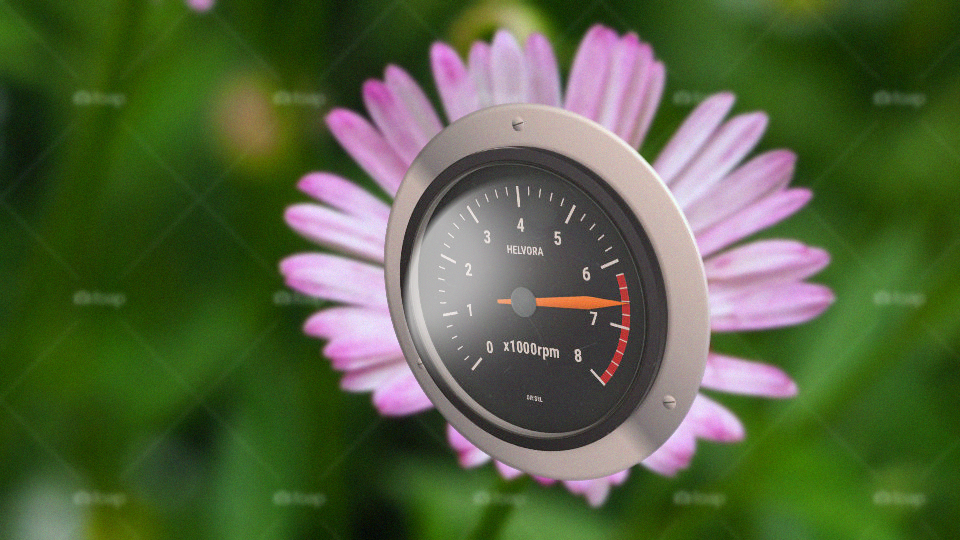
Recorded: 6600 rpm
